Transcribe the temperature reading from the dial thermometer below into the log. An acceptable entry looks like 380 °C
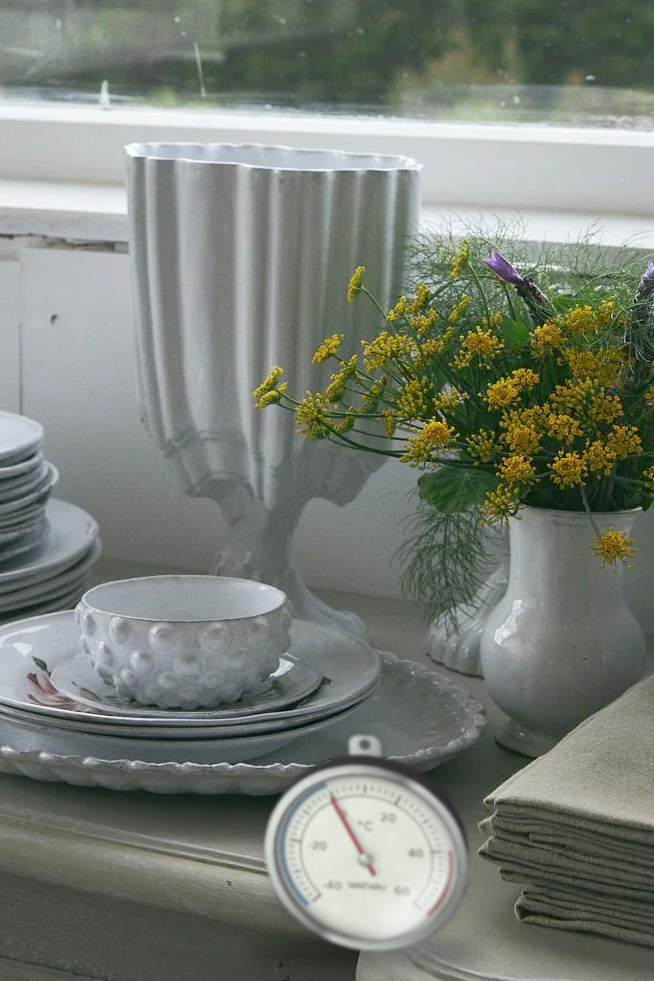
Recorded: 0 °C
